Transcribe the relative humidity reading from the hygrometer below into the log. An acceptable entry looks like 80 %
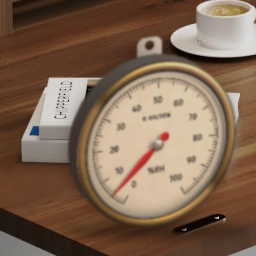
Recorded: 5 %
